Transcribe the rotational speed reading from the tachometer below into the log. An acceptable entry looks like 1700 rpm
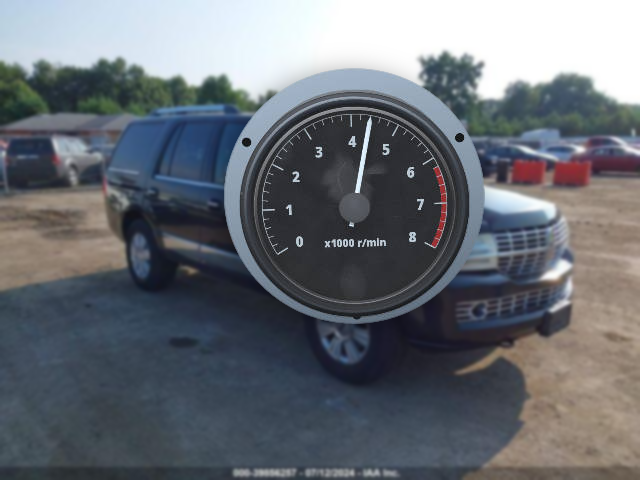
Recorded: 4400 rpm
